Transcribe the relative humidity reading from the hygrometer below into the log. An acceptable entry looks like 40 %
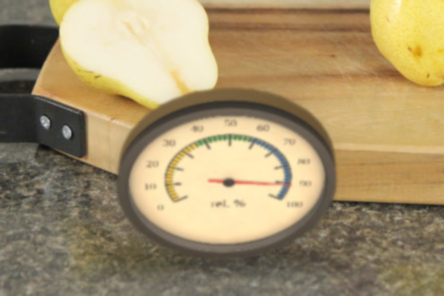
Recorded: 90 %
